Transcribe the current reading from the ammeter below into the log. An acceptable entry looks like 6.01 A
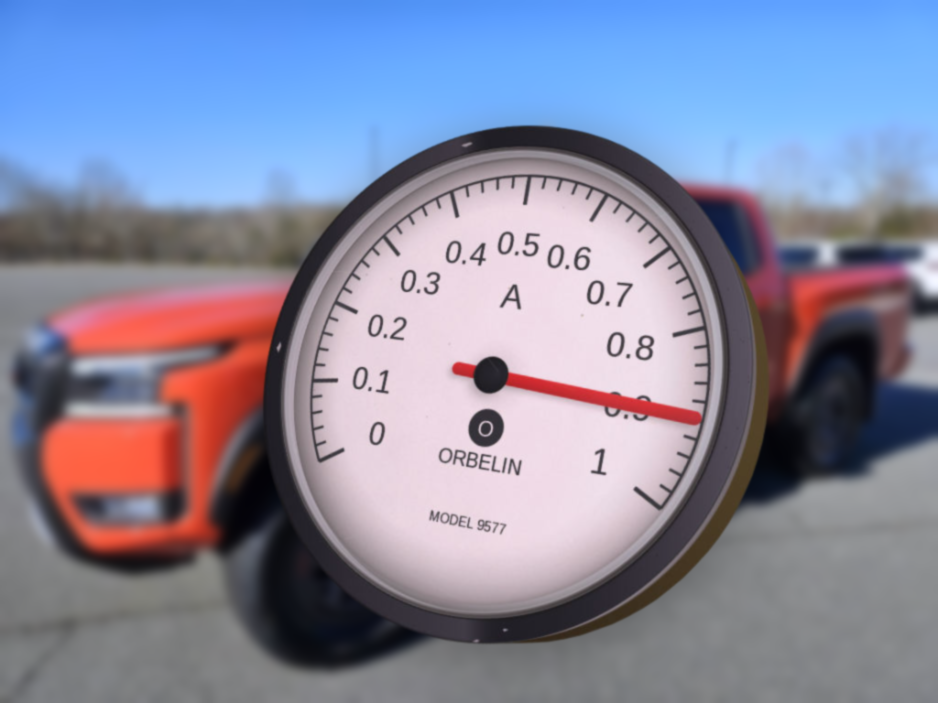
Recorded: 0.9 A
